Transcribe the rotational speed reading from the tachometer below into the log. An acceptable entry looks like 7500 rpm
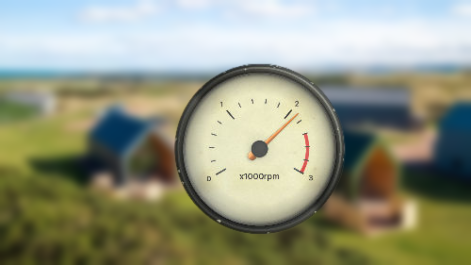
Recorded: 2100 rpm
